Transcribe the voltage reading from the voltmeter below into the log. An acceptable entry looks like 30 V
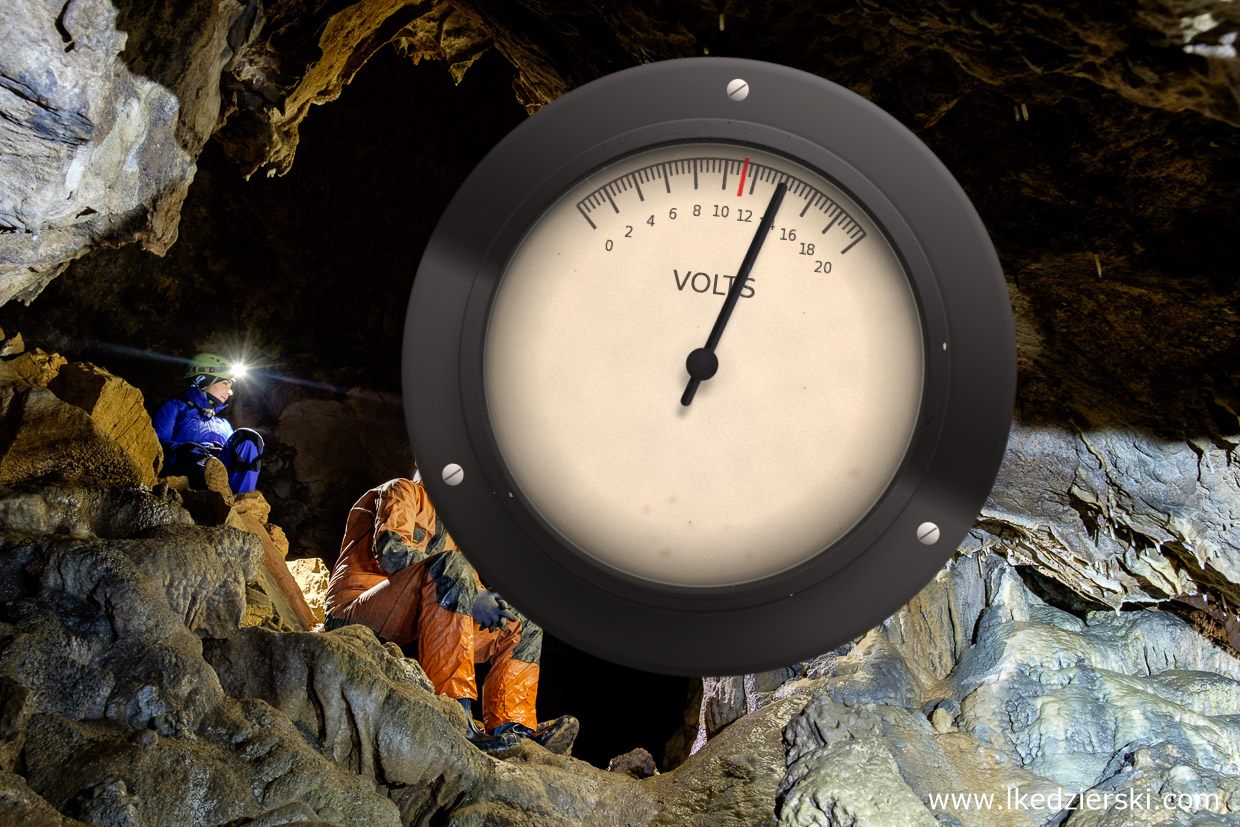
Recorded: 14 V
